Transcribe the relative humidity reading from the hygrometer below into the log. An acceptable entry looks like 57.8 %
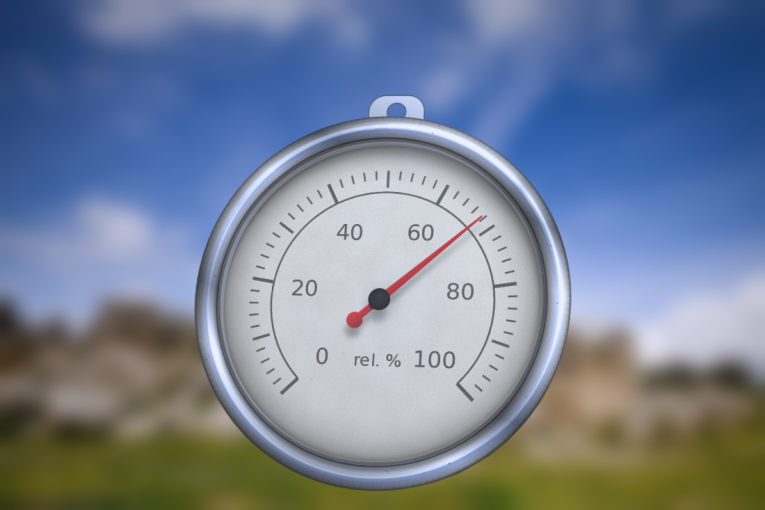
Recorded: 68 %
